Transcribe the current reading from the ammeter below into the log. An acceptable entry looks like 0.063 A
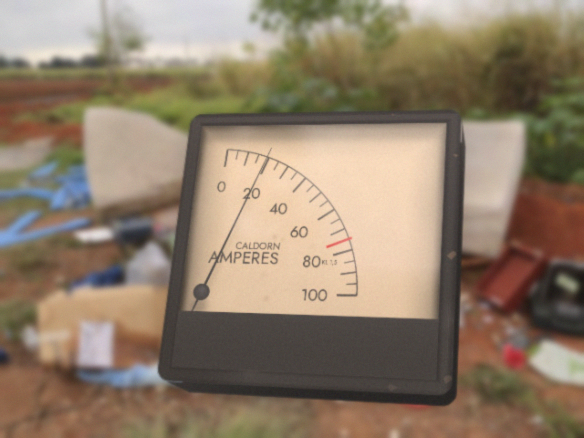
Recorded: 20 A
